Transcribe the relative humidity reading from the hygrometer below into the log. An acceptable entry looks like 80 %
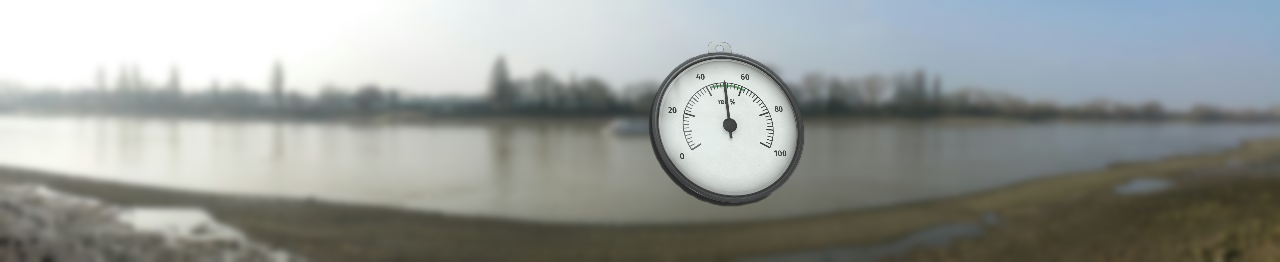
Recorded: 50 %
